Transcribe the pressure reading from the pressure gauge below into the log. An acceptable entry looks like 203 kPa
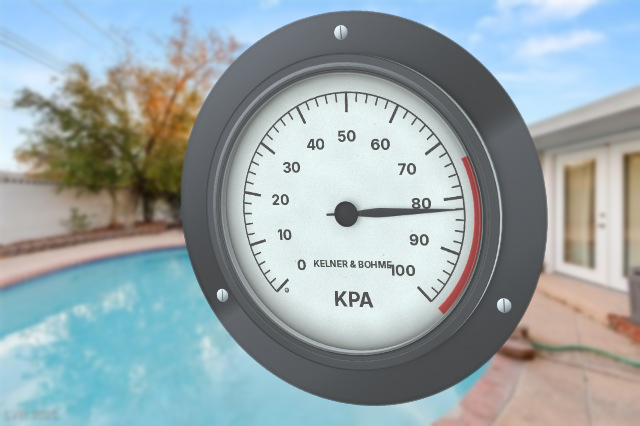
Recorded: 82 kPa
